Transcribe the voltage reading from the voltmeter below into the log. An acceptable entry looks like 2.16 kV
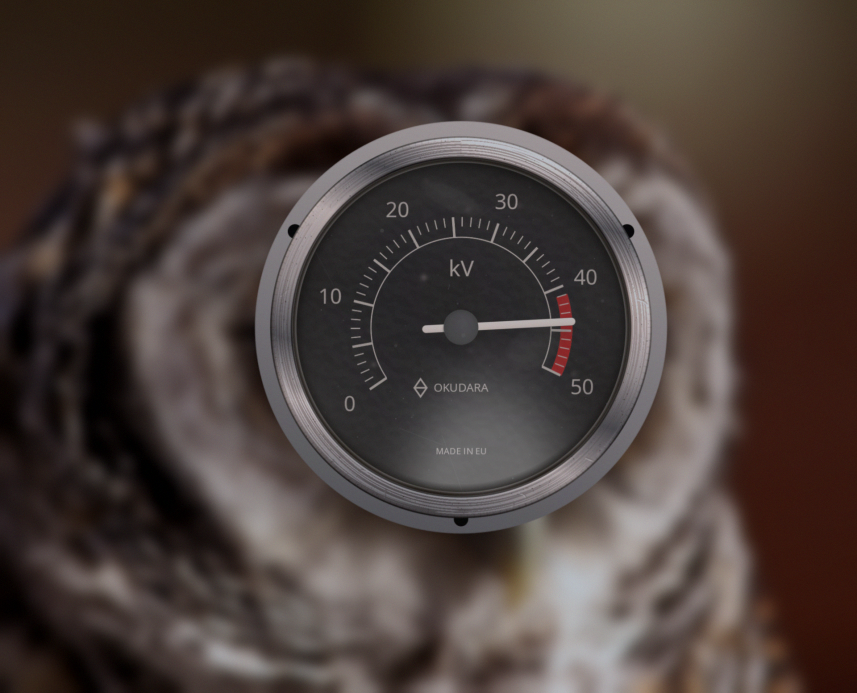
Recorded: 44 kV
